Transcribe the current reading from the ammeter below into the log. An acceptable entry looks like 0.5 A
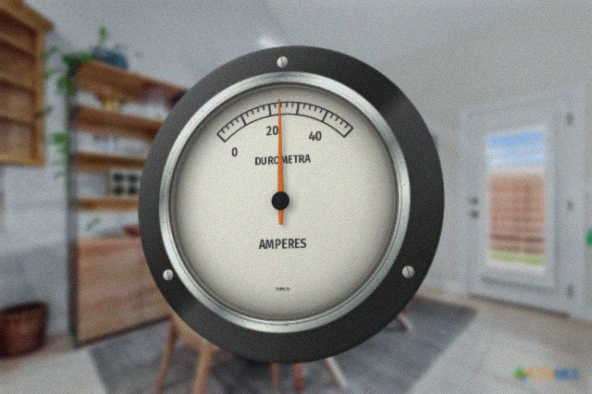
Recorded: 24 A
